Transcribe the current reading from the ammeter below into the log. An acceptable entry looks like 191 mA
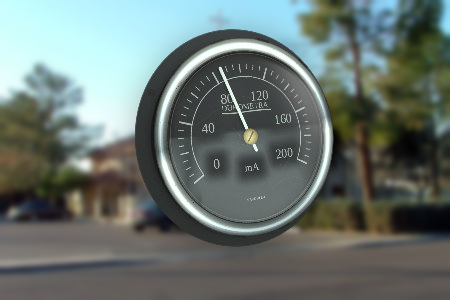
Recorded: 85 mA
